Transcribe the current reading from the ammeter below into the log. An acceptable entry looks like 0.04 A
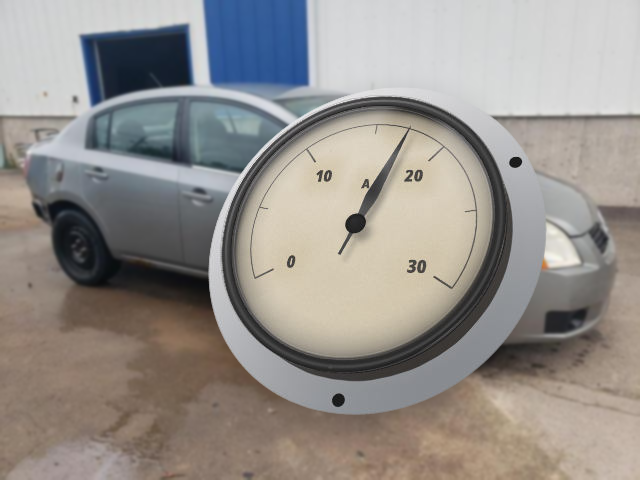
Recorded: 17.5 A
